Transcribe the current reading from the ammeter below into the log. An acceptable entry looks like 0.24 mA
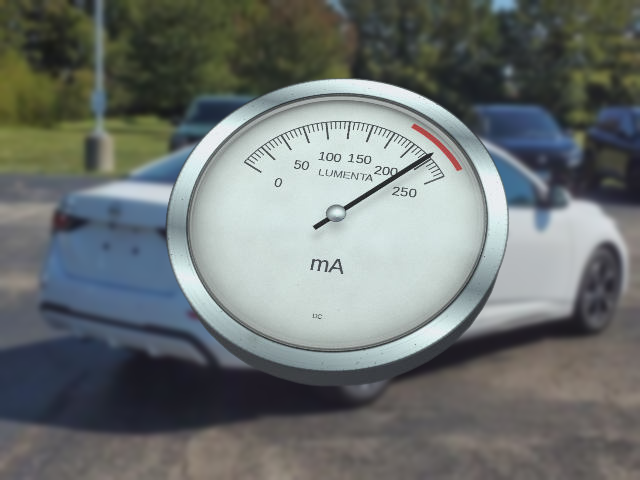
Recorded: 225 mA
